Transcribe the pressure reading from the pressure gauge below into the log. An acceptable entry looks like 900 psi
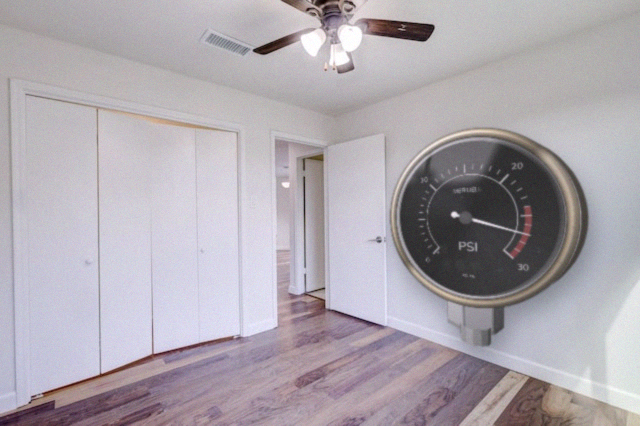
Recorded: 27 psi
